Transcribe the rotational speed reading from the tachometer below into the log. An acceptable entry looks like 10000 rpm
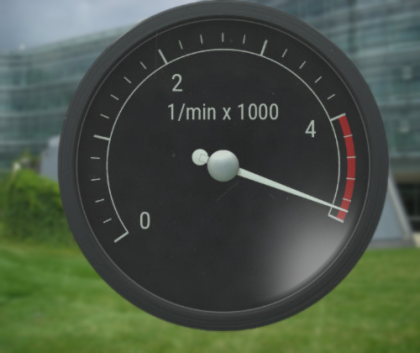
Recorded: 4900 rpm
